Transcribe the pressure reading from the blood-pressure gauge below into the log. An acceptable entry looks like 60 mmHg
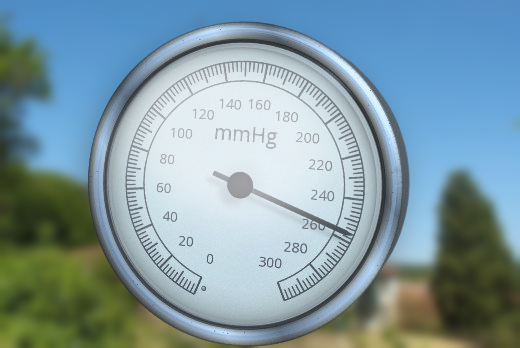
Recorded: 256 mmHg
